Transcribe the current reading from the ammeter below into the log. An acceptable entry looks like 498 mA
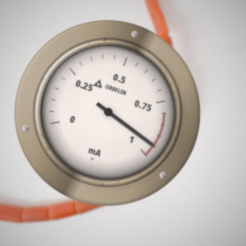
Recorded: 0.95 mA
